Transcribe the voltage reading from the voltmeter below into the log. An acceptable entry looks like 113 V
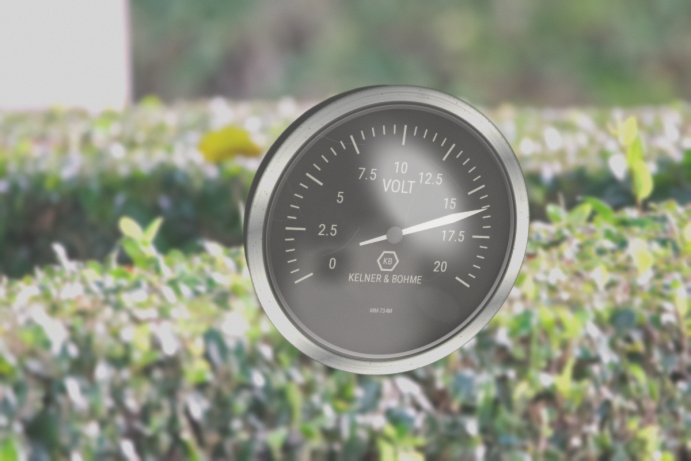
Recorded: 16 V
